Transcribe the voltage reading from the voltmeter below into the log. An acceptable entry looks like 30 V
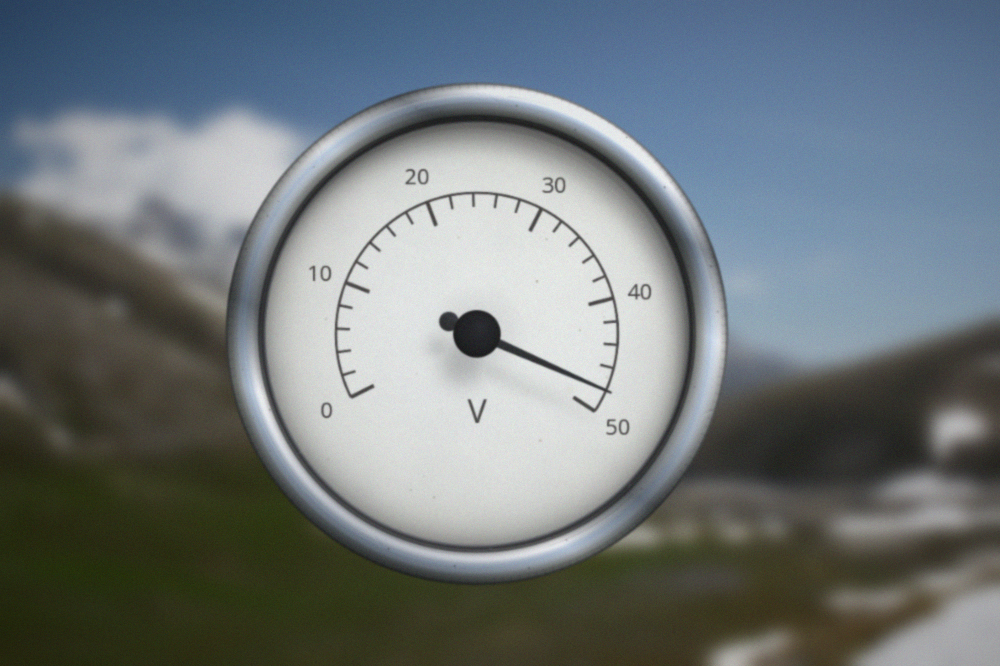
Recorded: 48 V
